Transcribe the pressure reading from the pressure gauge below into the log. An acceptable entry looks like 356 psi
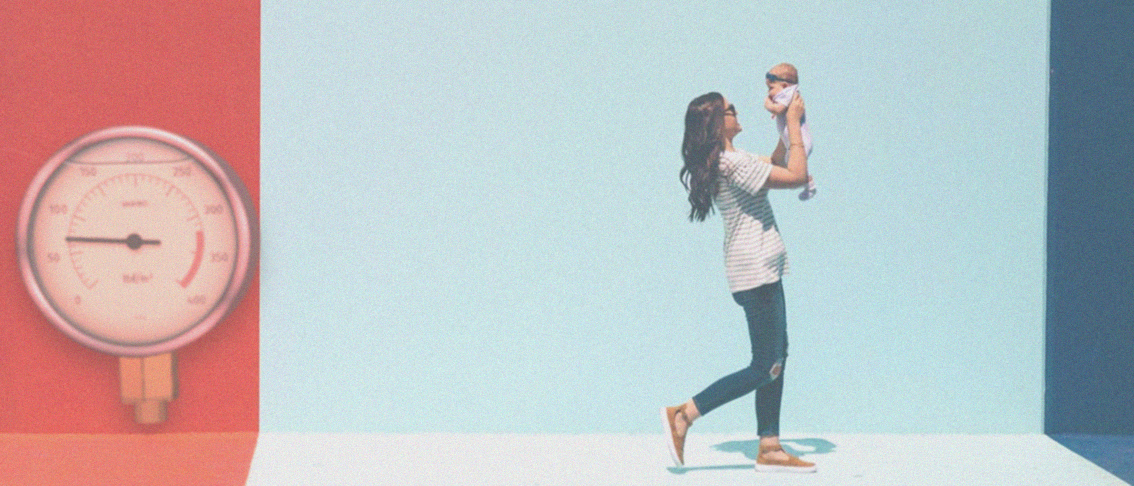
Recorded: 70 psi
